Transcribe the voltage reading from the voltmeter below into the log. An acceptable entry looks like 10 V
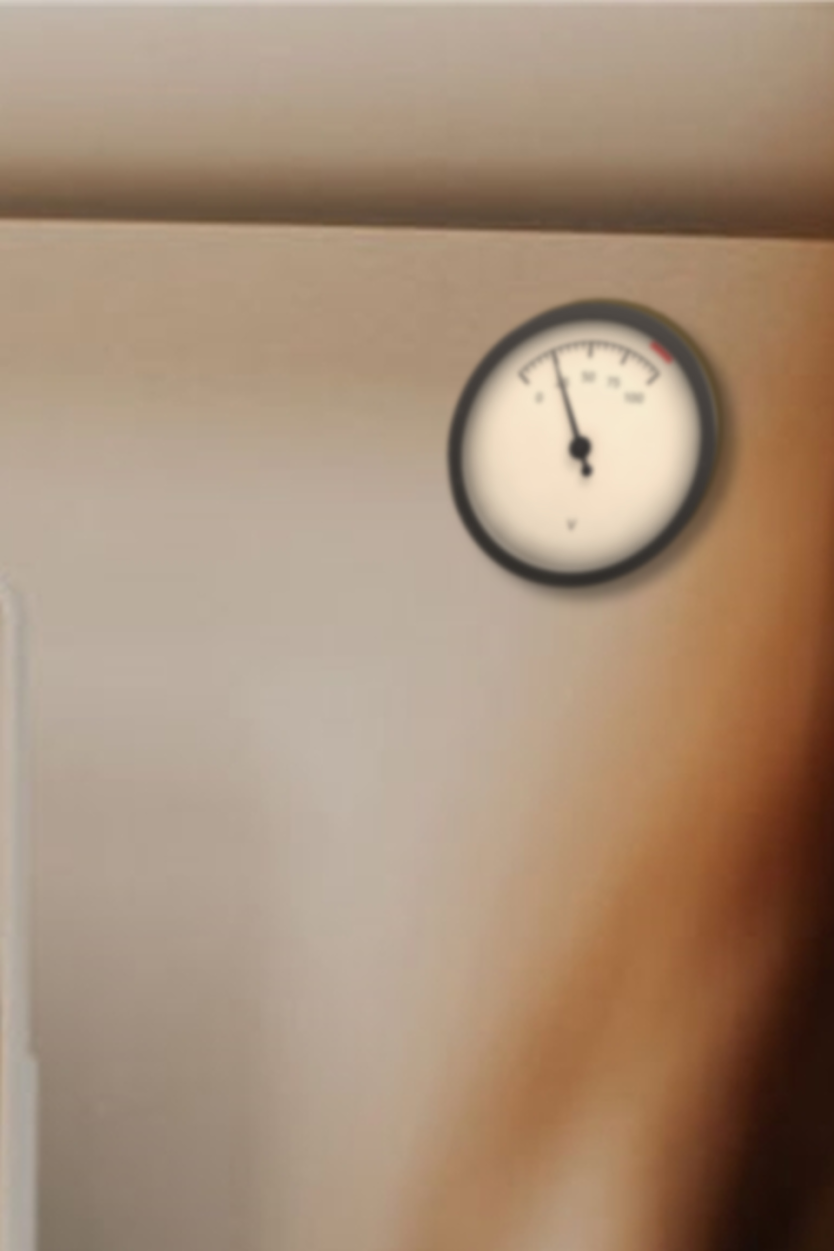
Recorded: 25 V
